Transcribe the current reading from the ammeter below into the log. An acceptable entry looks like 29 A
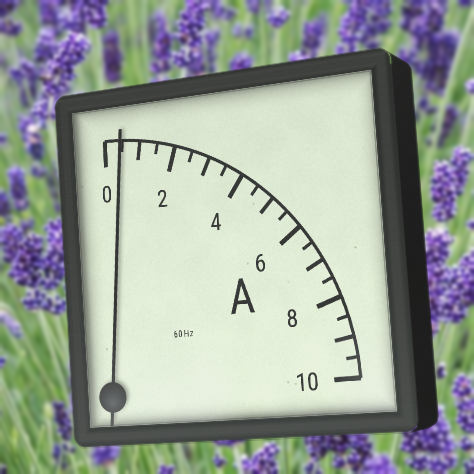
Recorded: 0.5 A
